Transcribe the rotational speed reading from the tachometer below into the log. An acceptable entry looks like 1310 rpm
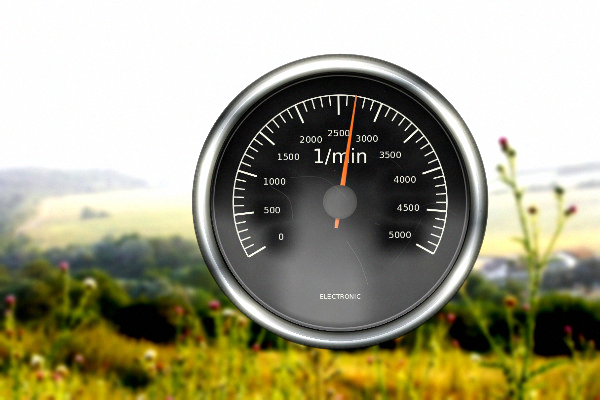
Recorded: 2700 rpm
